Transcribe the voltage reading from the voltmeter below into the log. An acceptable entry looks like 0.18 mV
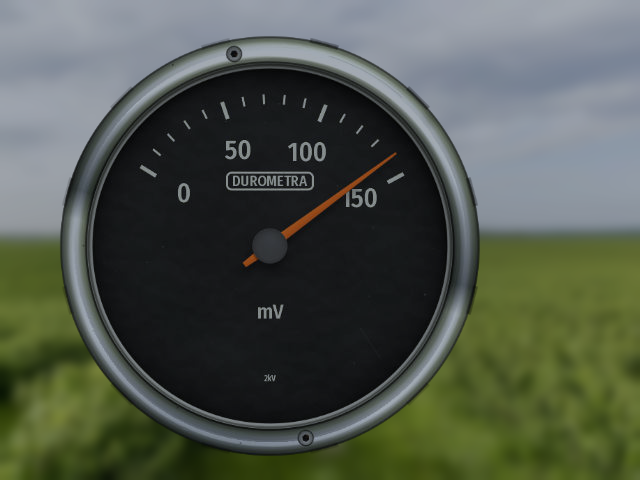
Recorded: 140 mV
